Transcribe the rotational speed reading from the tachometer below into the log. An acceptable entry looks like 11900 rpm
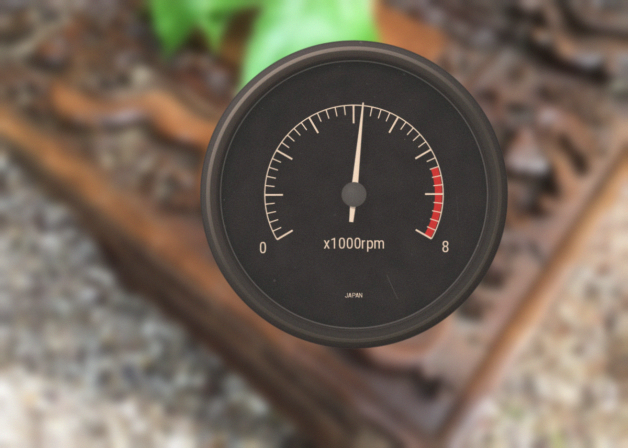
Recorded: 4200 rpm
